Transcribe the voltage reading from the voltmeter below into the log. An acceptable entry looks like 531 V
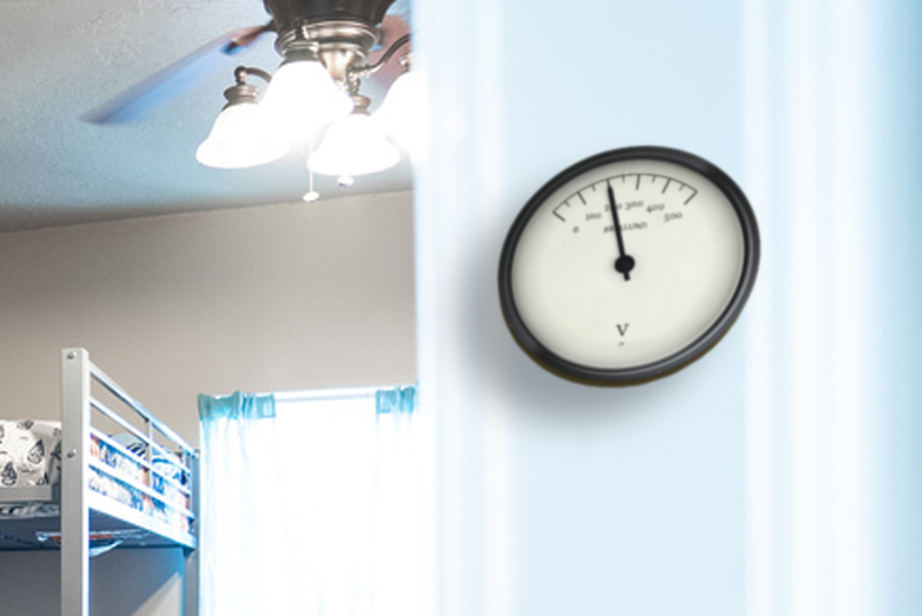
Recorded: 200 V
